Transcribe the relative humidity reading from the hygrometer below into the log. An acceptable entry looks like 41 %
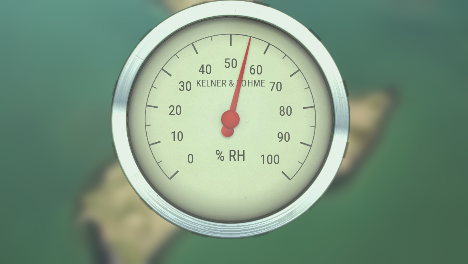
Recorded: 55 %
